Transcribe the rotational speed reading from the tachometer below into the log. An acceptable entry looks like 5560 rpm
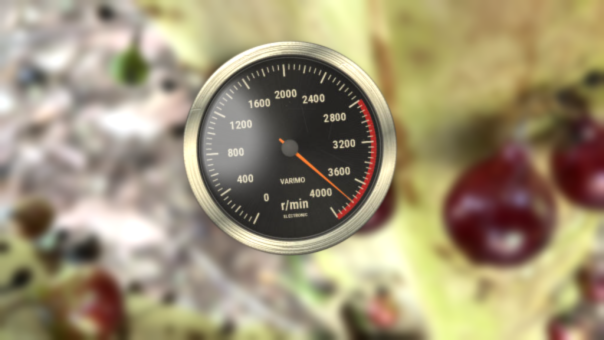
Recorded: 3800 rpm
